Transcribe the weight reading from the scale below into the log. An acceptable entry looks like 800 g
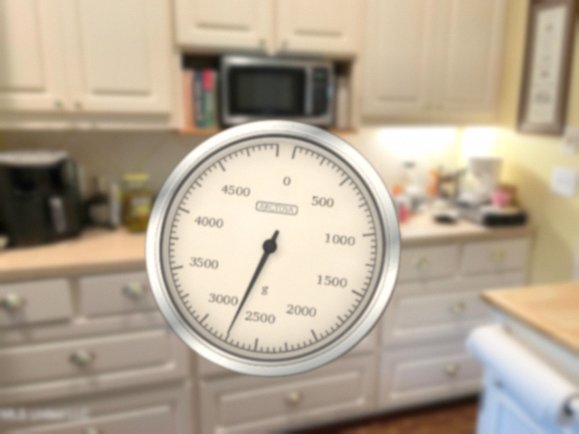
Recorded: 2750 g
